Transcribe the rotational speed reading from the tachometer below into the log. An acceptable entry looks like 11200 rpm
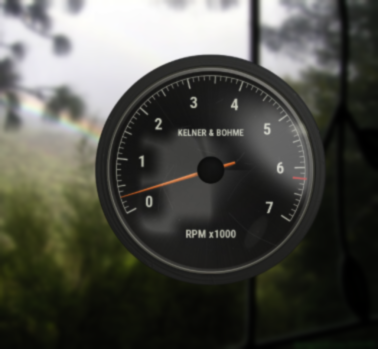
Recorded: 300 rpm
